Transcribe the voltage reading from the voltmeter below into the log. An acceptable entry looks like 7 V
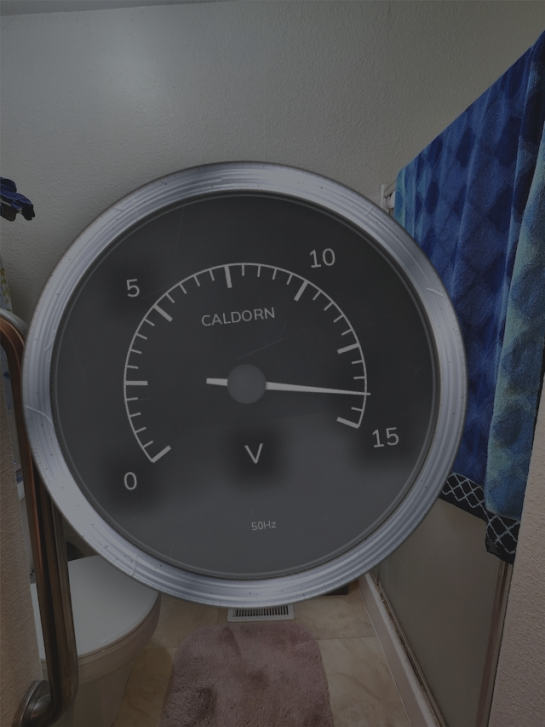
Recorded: 14 V
